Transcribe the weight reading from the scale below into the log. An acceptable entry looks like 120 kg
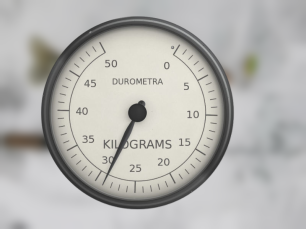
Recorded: 29 kg
